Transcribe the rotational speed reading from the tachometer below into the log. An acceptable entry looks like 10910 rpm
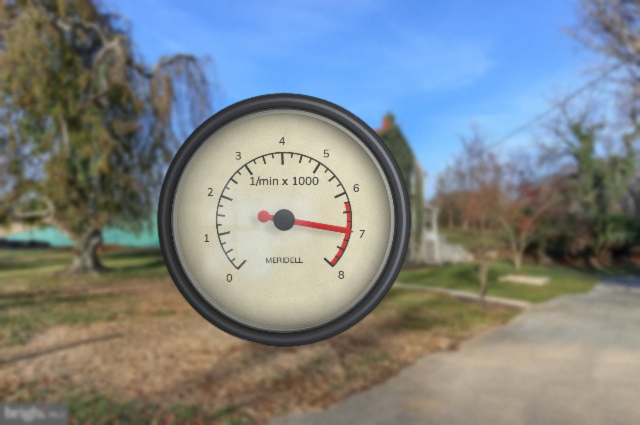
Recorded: 7000 rpm
